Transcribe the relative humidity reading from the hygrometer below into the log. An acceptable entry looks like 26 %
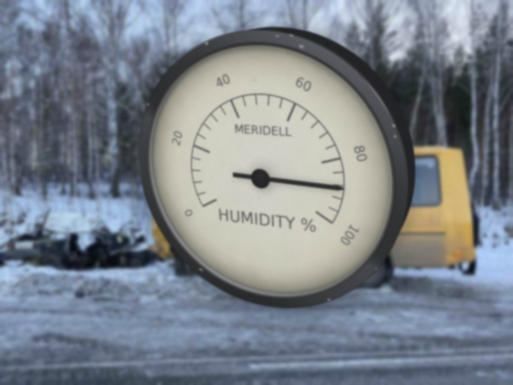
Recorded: 88 %
